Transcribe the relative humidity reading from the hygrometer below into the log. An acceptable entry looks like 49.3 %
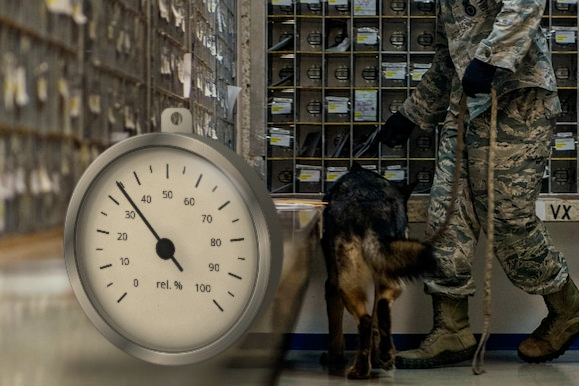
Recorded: 35 %
